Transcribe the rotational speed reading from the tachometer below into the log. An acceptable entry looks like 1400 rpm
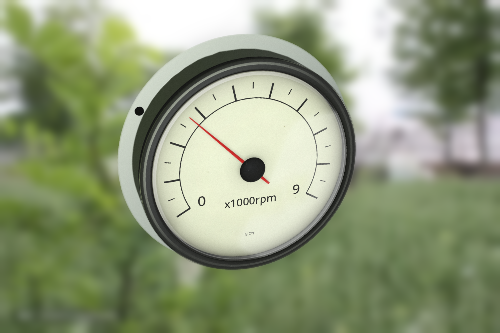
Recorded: 2750 rpm
